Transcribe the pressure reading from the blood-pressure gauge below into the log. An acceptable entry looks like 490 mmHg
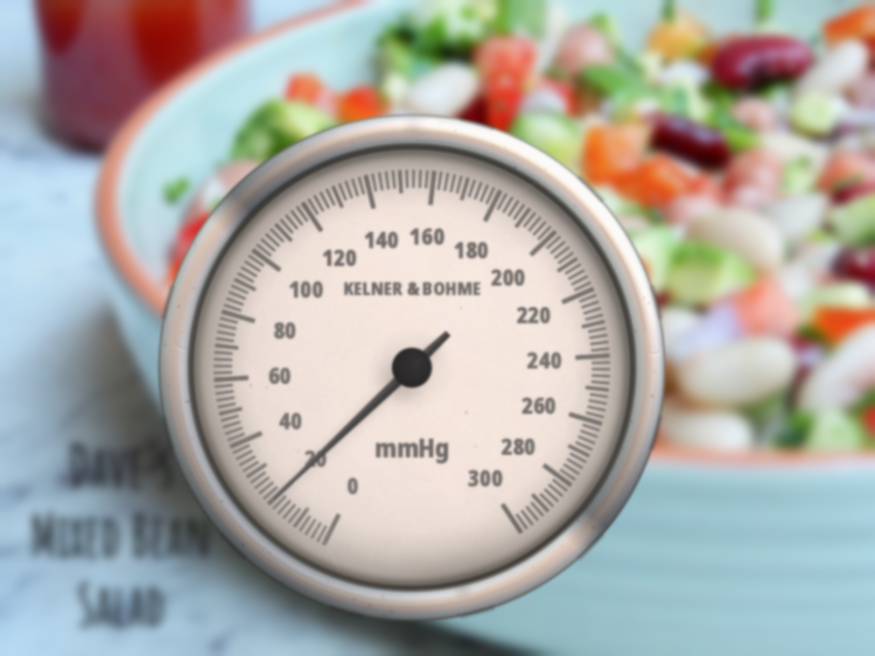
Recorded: 20 mmHg
